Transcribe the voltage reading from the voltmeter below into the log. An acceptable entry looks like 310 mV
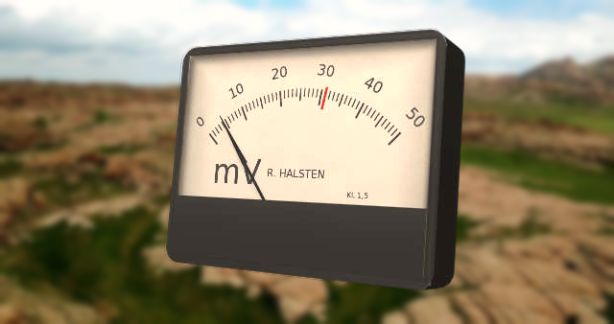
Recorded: 5 mV
